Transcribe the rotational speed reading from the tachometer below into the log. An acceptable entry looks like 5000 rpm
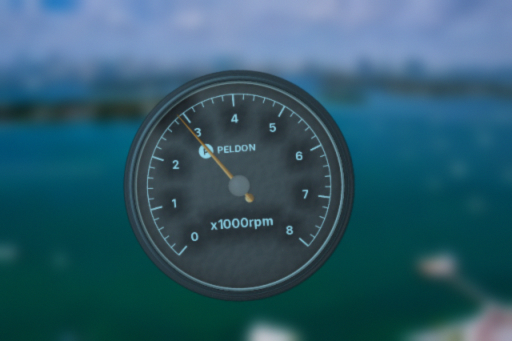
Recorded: 2900 rpm
